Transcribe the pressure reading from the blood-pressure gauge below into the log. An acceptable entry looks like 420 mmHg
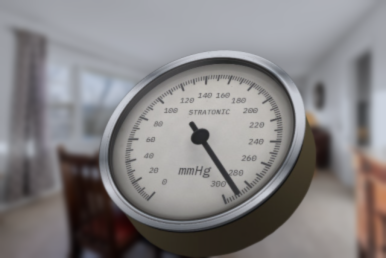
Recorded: 290 mmHg
